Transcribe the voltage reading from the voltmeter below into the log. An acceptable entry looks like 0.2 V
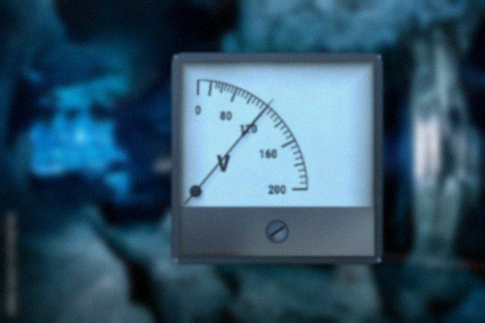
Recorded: 120 V
